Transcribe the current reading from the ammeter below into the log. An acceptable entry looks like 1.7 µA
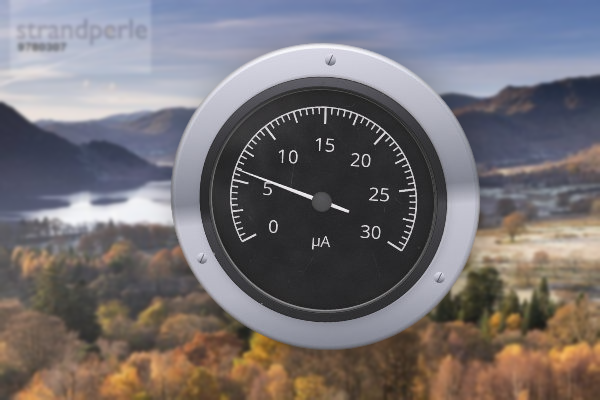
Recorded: 6 µA
